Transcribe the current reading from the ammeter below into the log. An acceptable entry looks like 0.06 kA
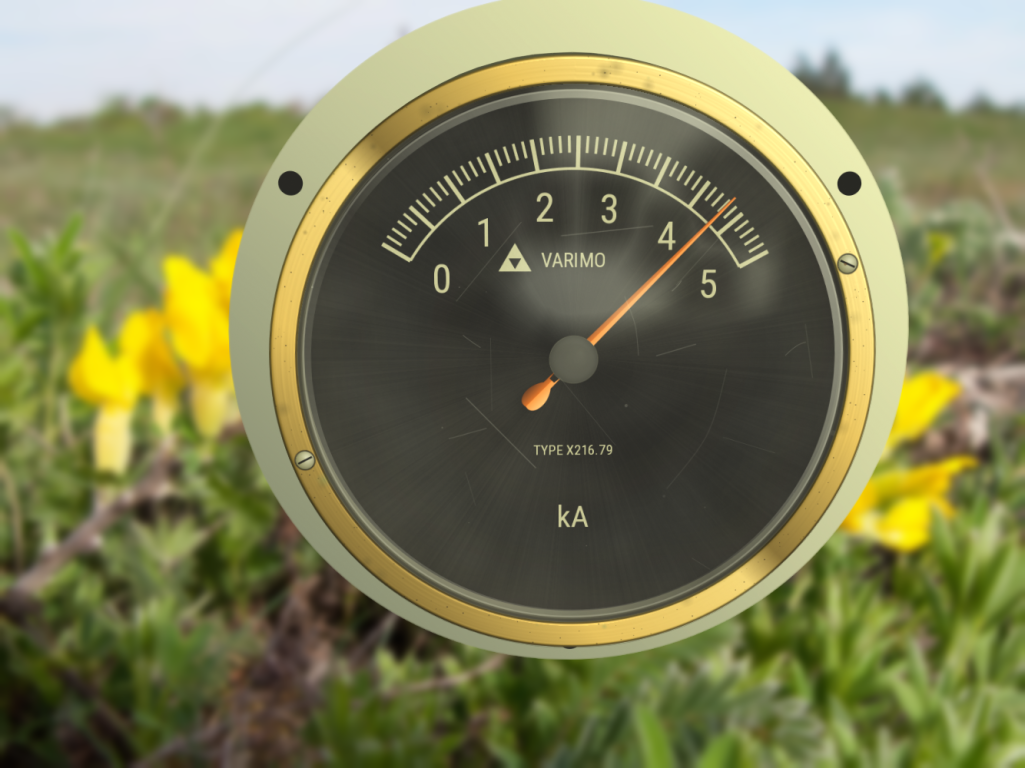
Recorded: 4.3 kA
